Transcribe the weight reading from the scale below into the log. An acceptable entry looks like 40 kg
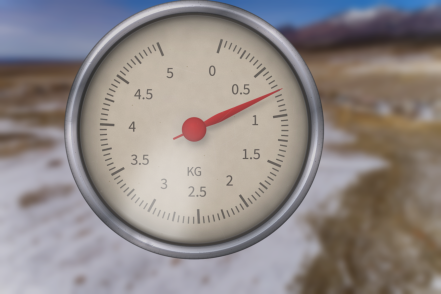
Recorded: 0.75 kg
